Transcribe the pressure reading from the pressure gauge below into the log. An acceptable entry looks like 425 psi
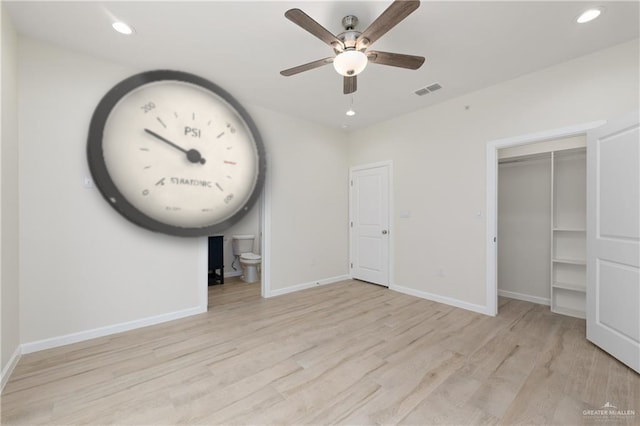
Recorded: 150 psi
